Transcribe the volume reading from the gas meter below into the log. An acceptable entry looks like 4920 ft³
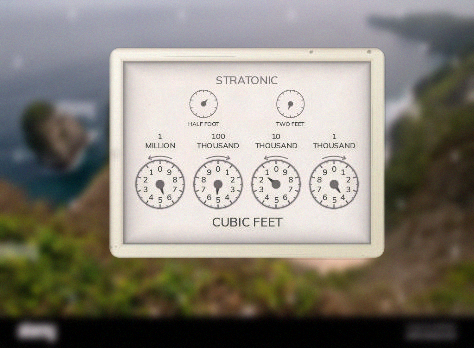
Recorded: 551400 ft³
